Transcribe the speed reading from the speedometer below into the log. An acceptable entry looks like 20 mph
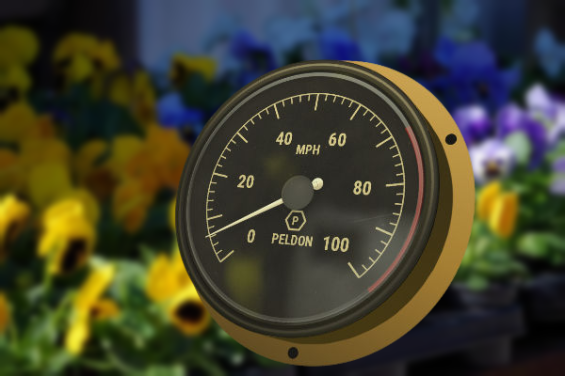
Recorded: 6 mph
